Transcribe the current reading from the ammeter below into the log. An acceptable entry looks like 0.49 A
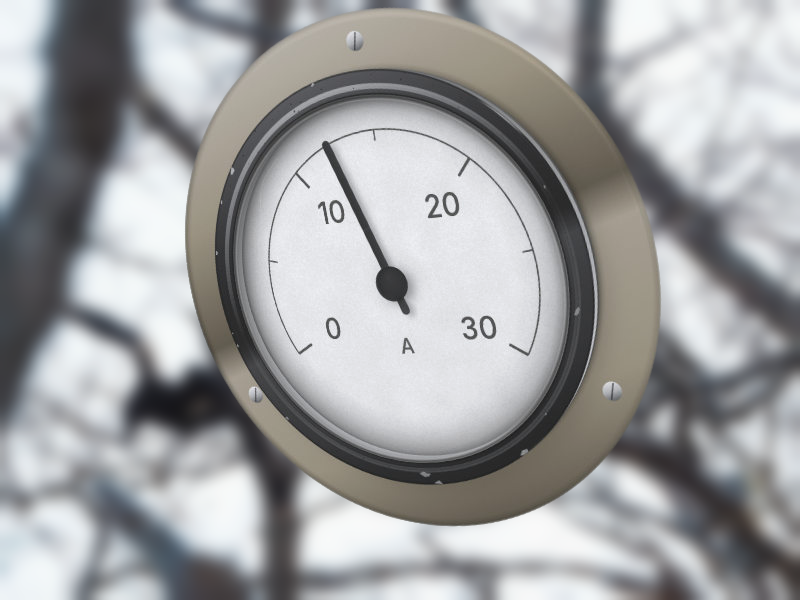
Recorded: 12.5 A
